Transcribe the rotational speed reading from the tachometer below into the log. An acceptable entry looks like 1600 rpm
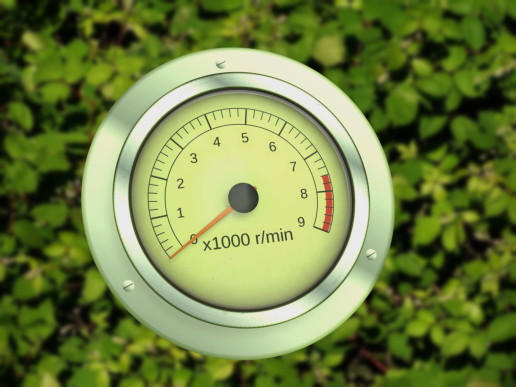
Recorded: 0 rpm
